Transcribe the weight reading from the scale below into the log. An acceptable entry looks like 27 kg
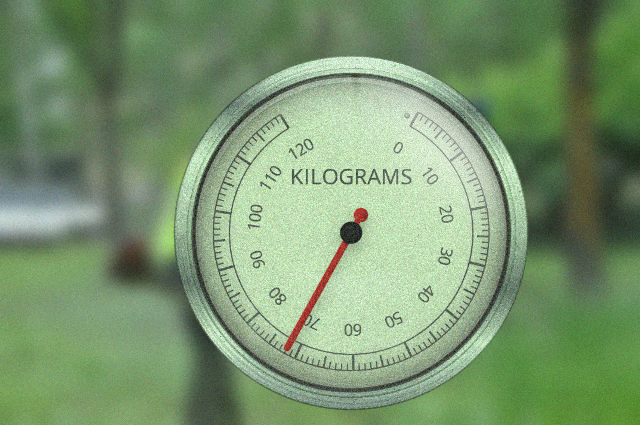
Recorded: 72 kg
